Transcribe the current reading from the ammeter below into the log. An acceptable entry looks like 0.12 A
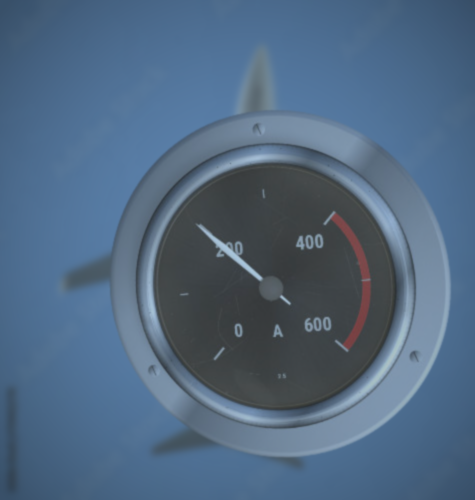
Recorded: 200 A
